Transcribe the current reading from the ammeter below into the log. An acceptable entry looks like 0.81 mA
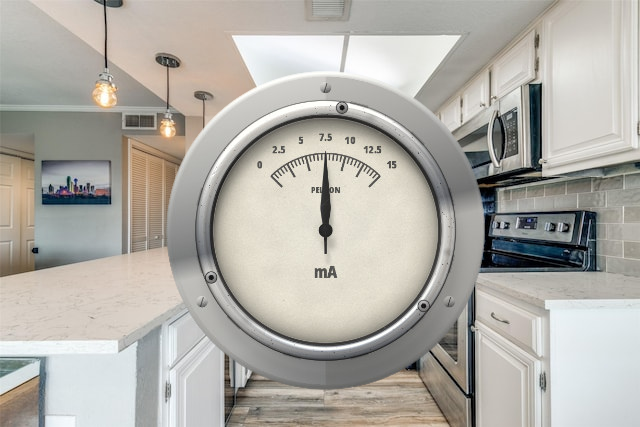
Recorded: 7.5 mA
